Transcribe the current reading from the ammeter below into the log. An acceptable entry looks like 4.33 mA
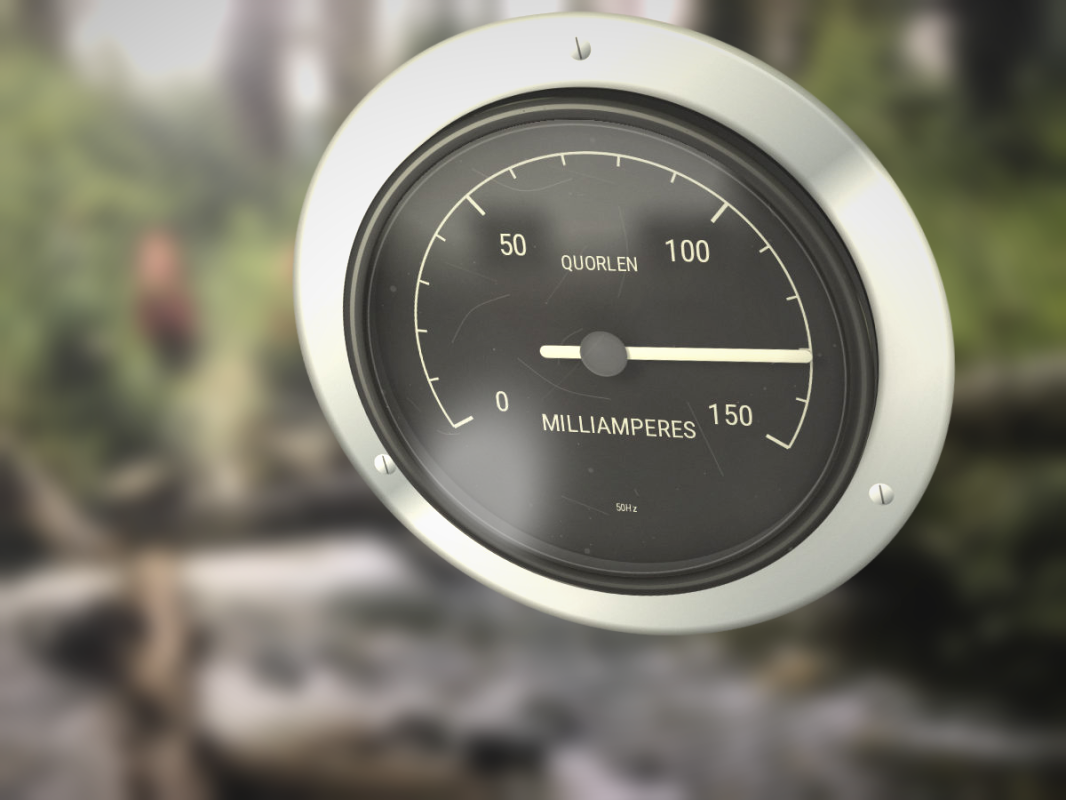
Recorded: 130 mA
